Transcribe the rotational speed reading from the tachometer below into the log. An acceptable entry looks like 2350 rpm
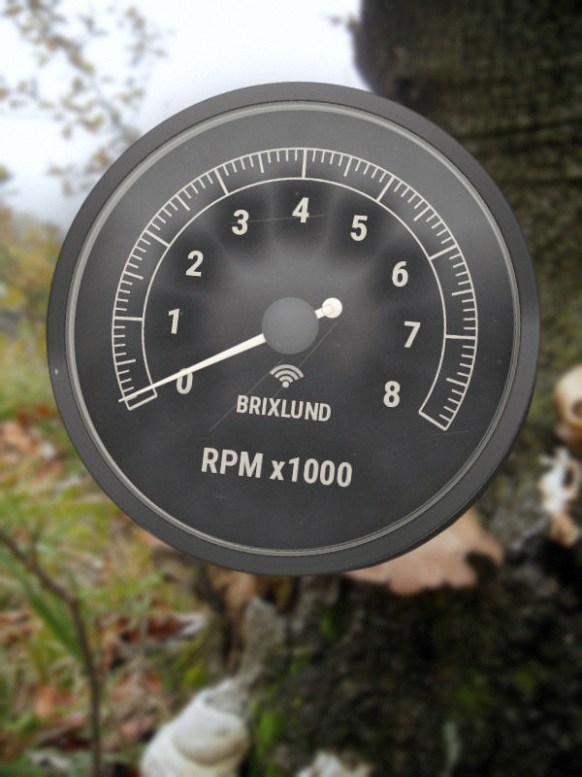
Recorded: 100 rpm
